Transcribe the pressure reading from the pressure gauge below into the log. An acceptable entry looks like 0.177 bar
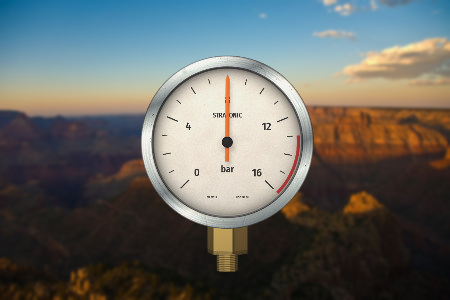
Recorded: 8 bar
